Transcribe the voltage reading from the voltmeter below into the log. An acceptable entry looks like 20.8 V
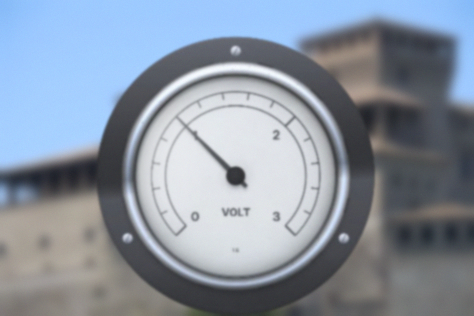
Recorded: 1 V
